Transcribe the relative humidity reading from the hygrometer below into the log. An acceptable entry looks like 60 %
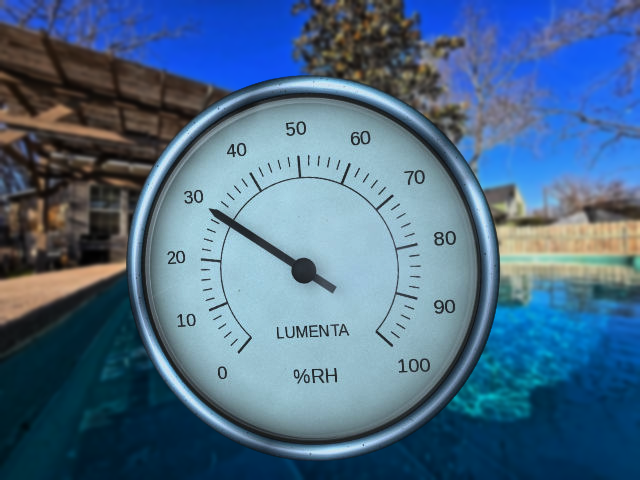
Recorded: 30 %
